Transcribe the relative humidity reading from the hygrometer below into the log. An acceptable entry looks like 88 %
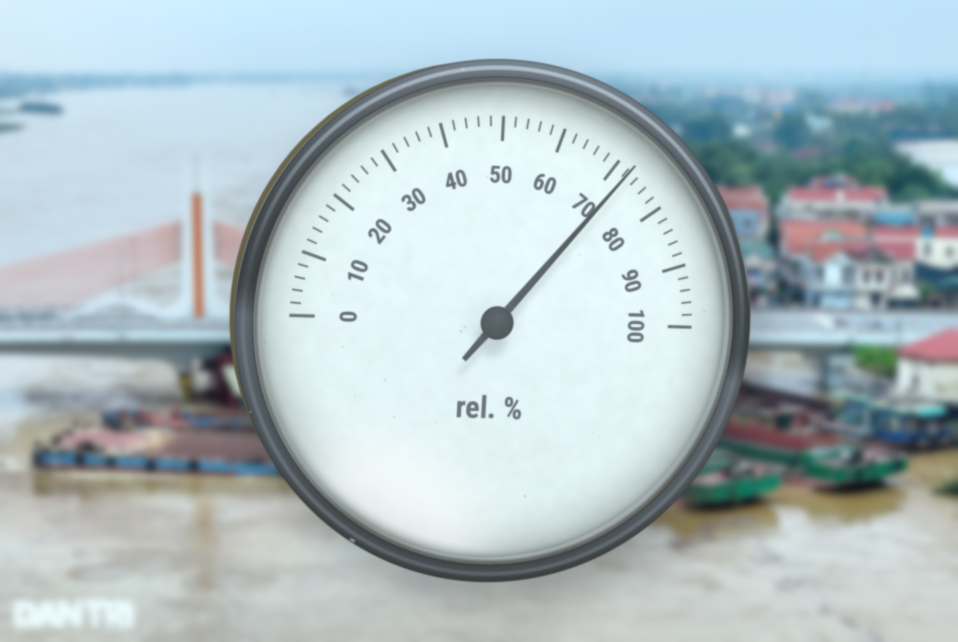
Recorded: 72 %
